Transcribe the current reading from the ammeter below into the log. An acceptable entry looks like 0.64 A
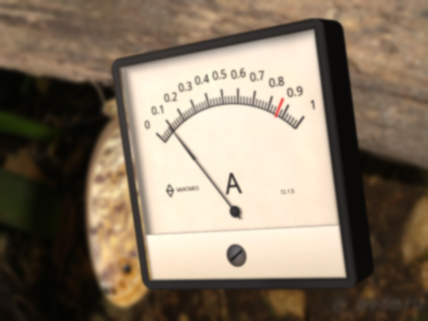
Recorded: 0.1 A
